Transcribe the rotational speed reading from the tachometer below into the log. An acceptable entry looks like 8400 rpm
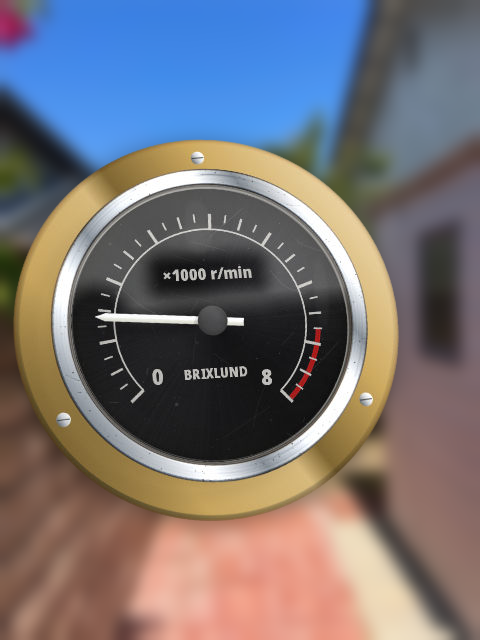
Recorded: 1375 rpm
